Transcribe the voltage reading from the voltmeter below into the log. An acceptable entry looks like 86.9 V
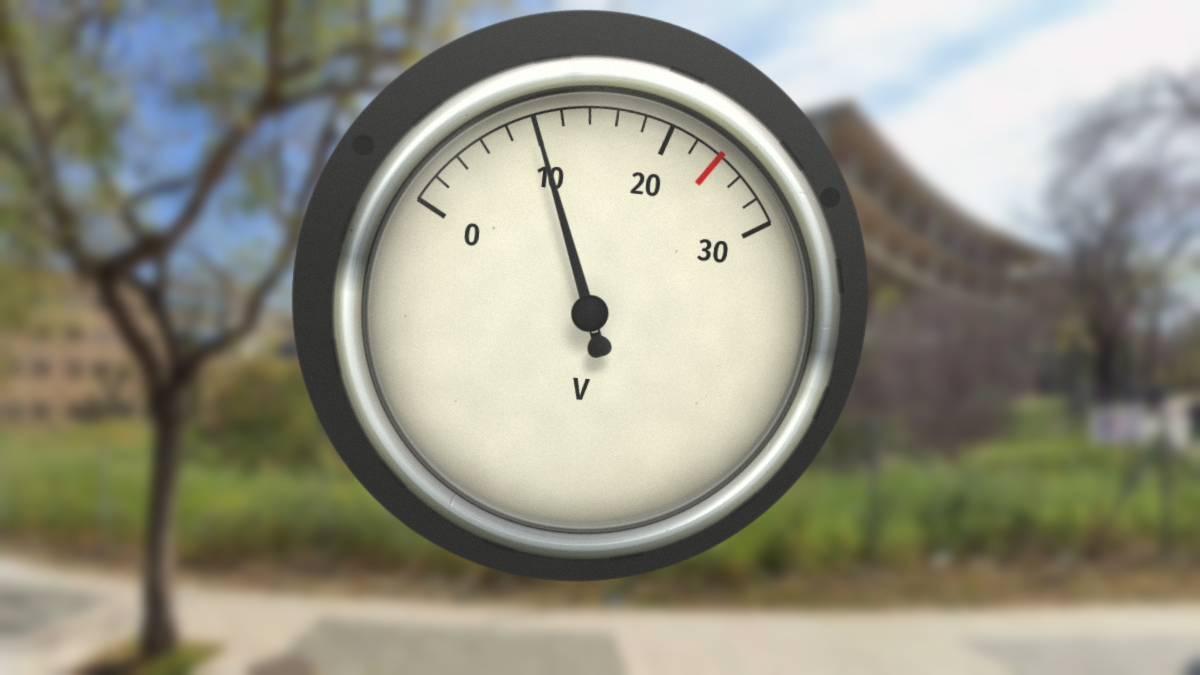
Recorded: 10 V
